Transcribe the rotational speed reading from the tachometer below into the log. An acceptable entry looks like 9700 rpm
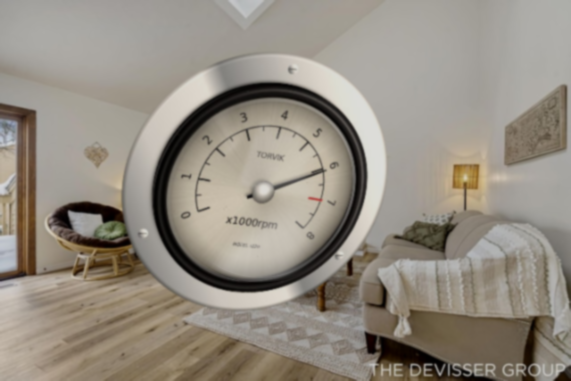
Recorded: 6000 rpm
